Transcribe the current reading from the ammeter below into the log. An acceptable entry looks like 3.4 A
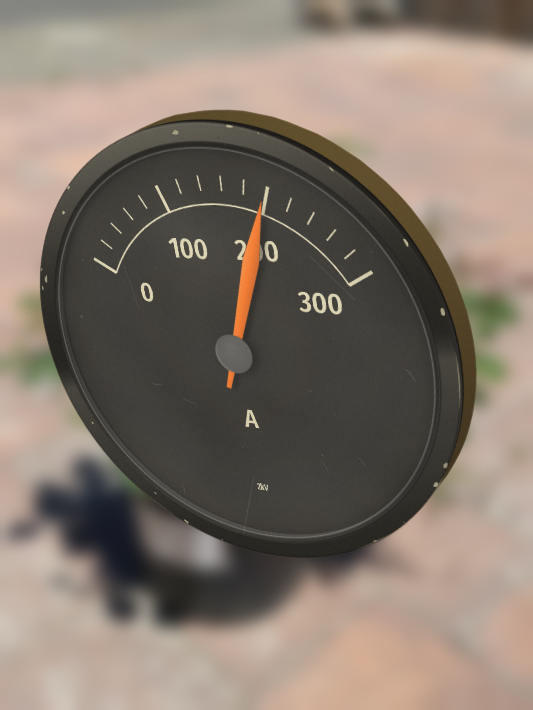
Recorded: 200 A
